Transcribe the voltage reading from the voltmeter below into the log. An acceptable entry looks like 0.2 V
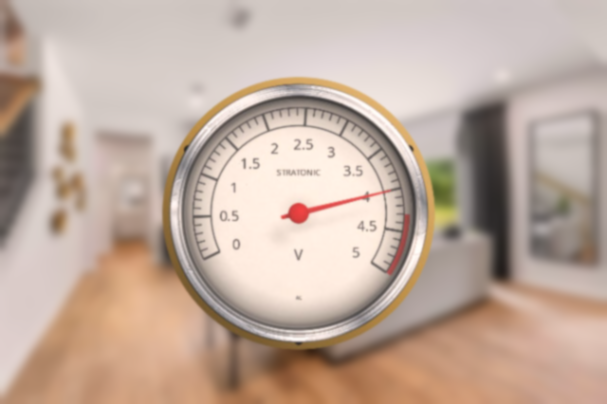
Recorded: 4 V
